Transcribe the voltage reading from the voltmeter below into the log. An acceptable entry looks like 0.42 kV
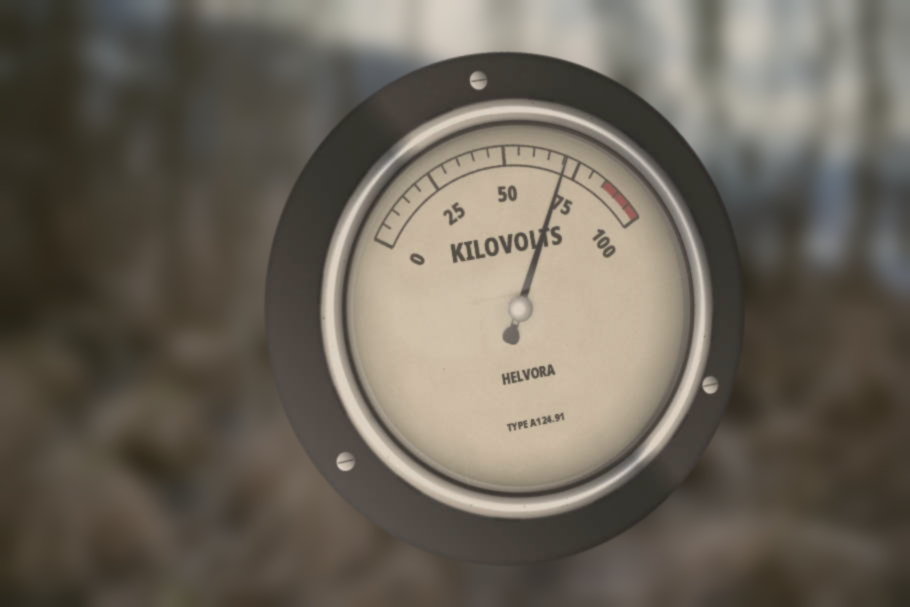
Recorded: 70 kV
